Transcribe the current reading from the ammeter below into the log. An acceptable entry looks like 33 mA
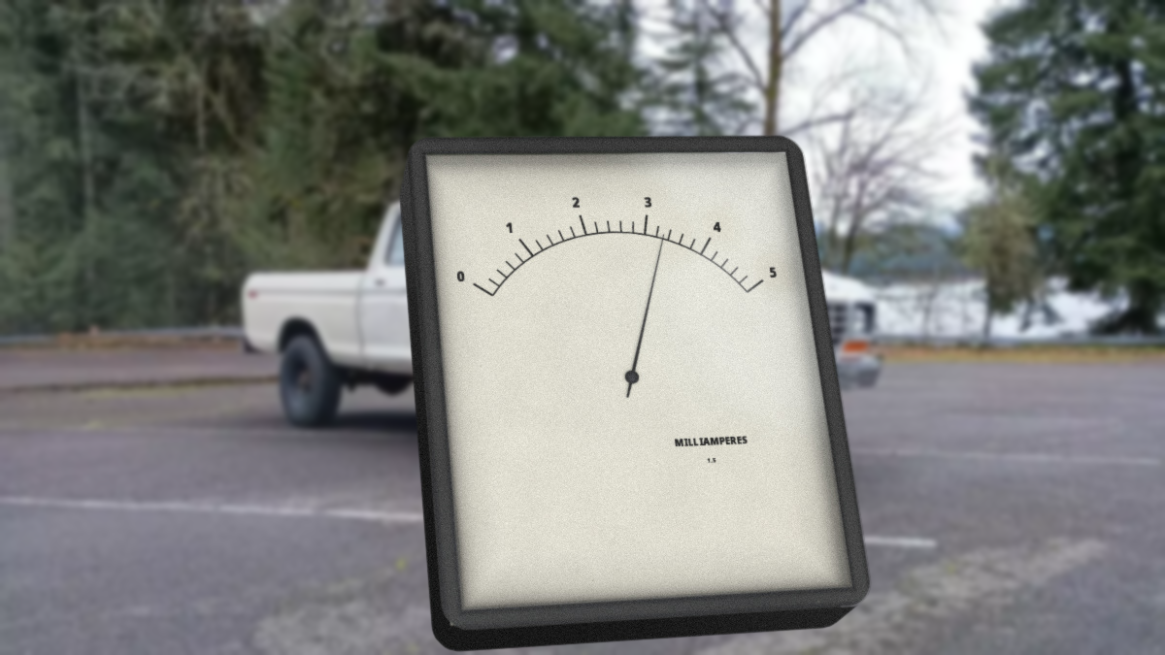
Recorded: 3.3 mA
